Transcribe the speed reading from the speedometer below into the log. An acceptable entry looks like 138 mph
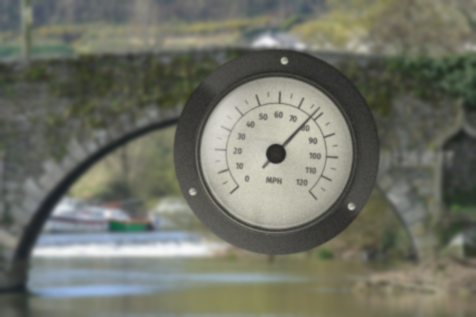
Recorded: 77.5 mph
